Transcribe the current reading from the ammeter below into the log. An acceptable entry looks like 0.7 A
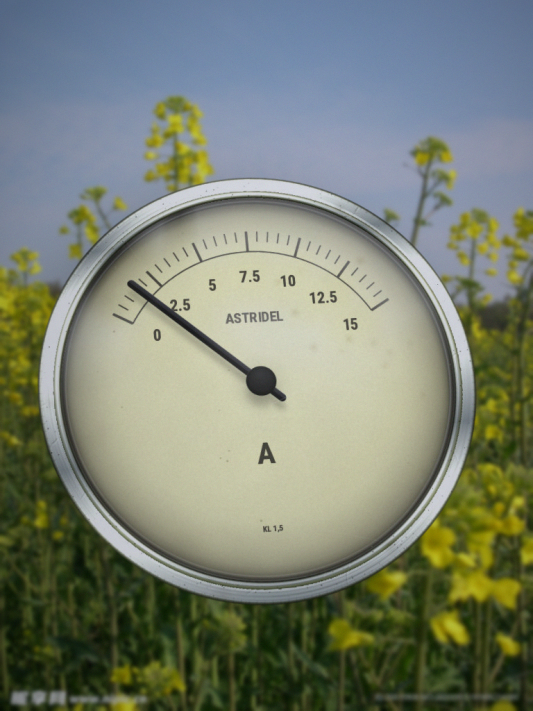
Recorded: 1.5 A
